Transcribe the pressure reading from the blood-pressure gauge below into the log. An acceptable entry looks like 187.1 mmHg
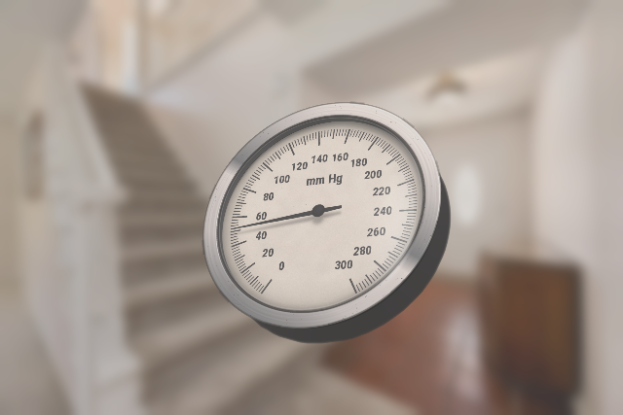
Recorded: 50 mmHg
